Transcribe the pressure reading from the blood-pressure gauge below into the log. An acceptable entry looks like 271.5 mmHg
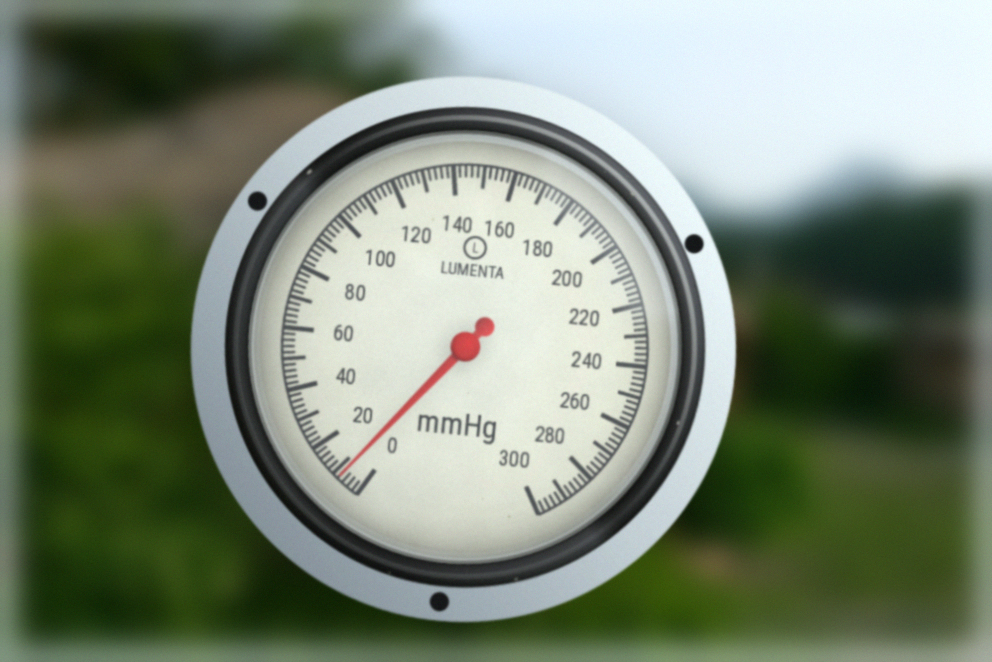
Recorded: 8 mmHg
